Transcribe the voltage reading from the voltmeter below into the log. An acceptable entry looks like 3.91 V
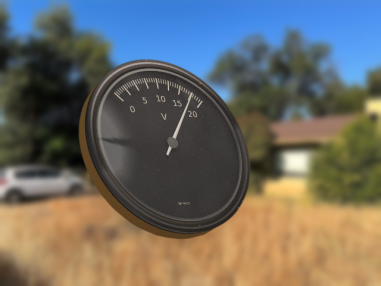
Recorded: 17.5 V
